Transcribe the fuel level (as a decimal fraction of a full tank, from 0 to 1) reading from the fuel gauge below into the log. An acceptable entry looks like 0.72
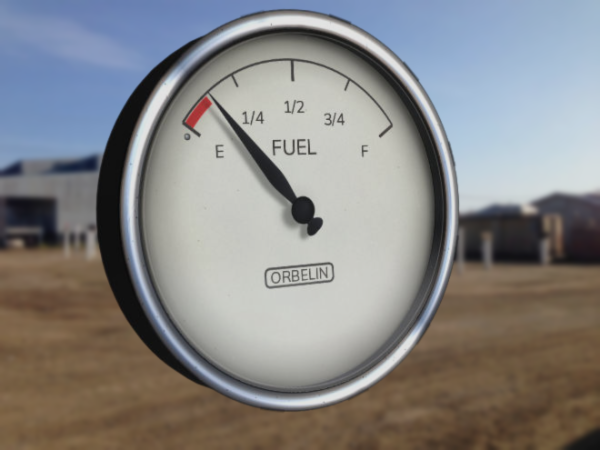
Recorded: 0.125
